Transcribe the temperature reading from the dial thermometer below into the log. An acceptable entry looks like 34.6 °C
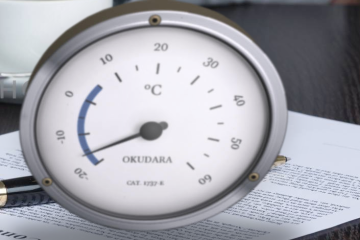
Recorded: -15 °C
